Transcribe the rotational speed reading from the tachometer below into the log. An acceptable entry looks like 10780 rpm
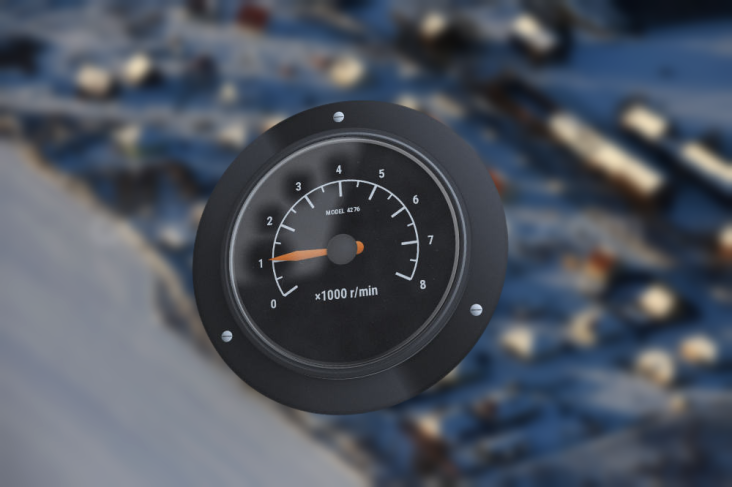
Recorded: 1000 rpm
